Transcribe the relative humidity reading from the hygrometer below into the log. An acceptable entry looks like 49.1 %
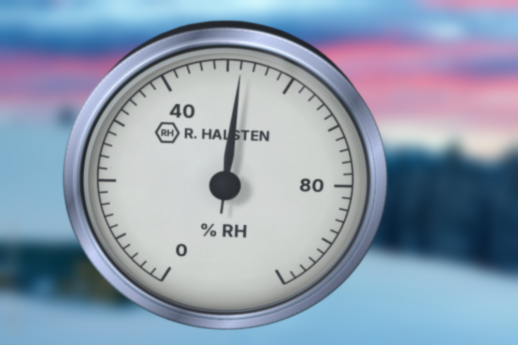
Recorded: 52 %
